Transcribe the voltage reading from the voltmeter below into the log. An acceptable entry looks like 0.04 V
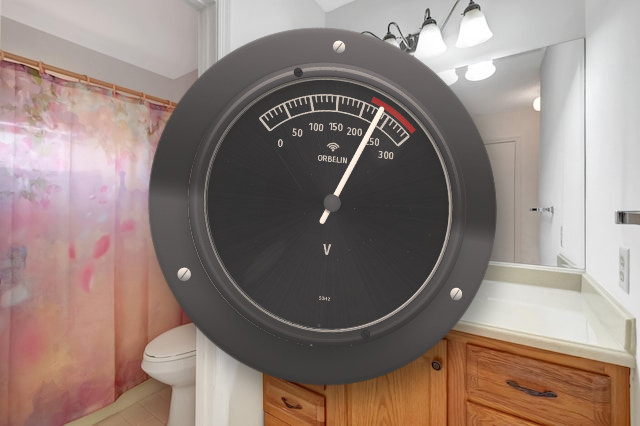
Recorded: 230 V
